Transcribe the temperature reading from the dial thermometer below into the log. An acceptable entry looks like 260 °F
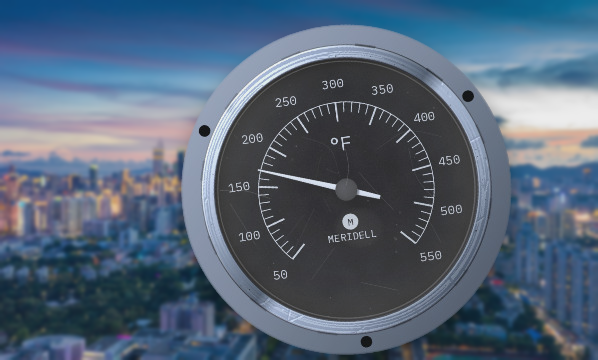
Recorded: 170 °F
